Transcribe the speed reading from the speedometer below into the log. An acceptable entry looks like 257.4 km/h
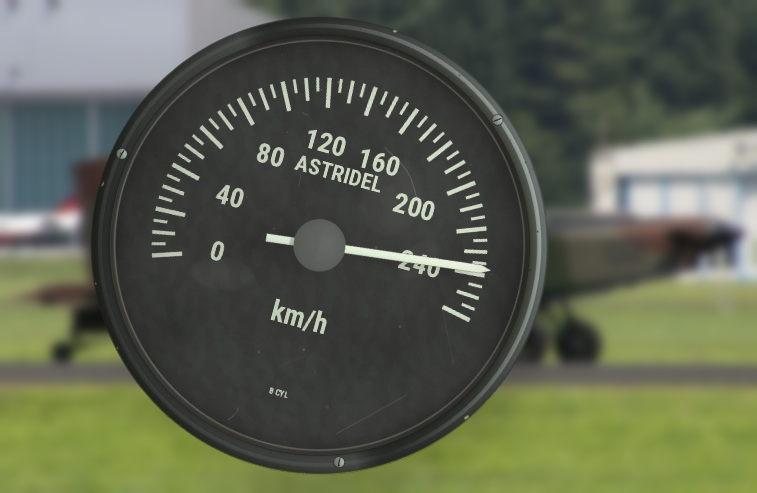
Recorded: 237.5 km/h
